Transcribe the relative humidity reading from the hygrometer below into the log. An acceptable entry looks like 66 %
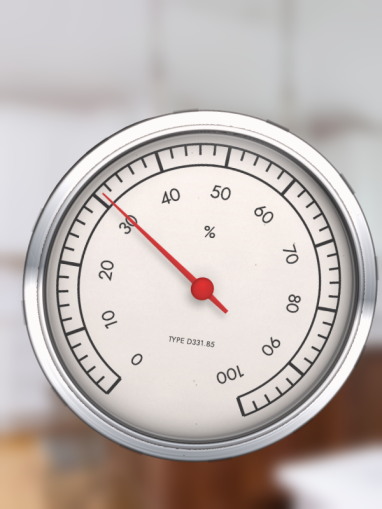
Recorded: 31 %
